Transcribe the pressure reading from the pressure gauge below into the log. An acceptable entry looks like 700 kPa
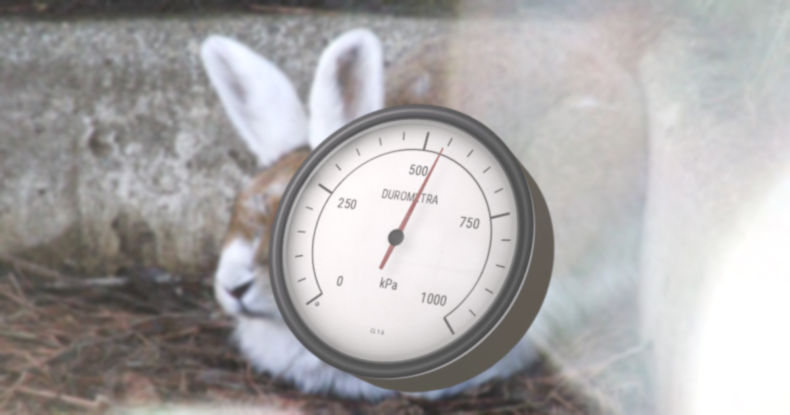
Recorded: 550 kPa
